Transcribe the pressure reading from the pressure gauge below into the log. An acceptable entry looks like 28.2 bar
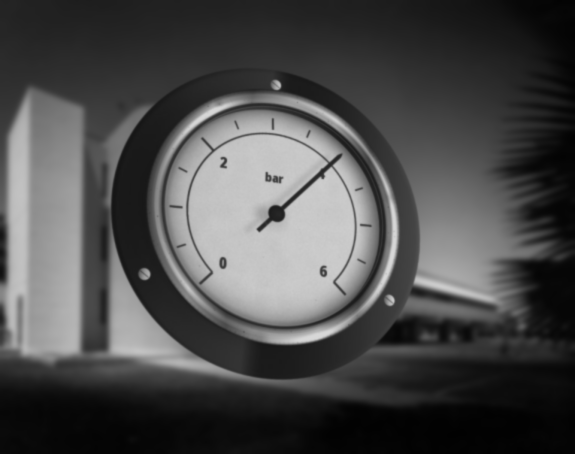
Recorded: 4 bar
